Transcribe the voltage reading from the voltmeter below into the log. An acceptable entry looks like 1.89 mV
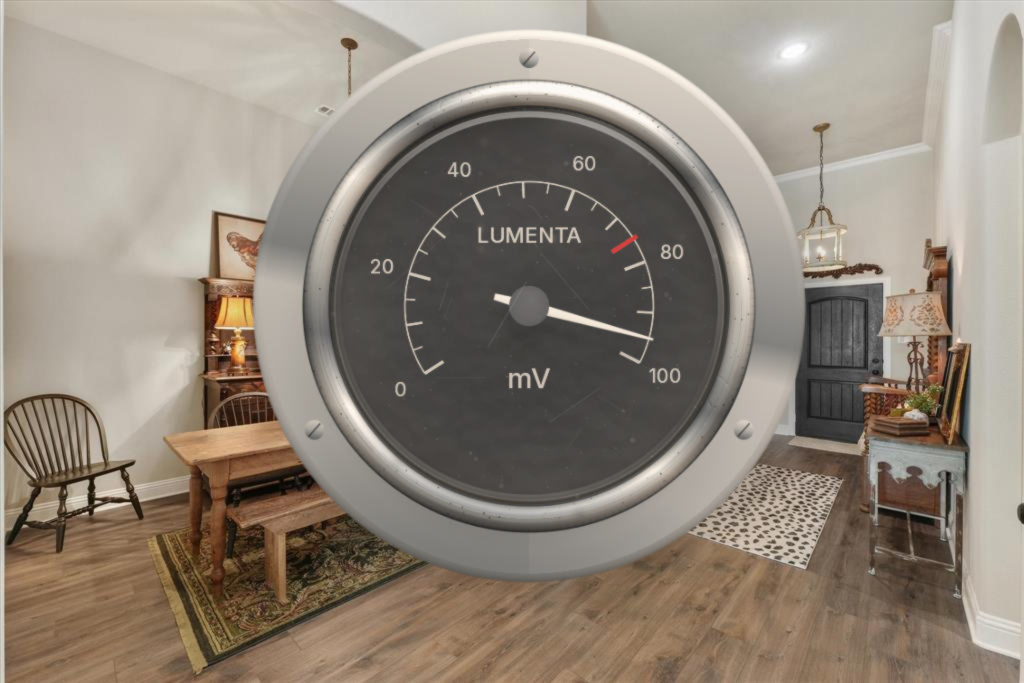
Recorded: 95 mV
